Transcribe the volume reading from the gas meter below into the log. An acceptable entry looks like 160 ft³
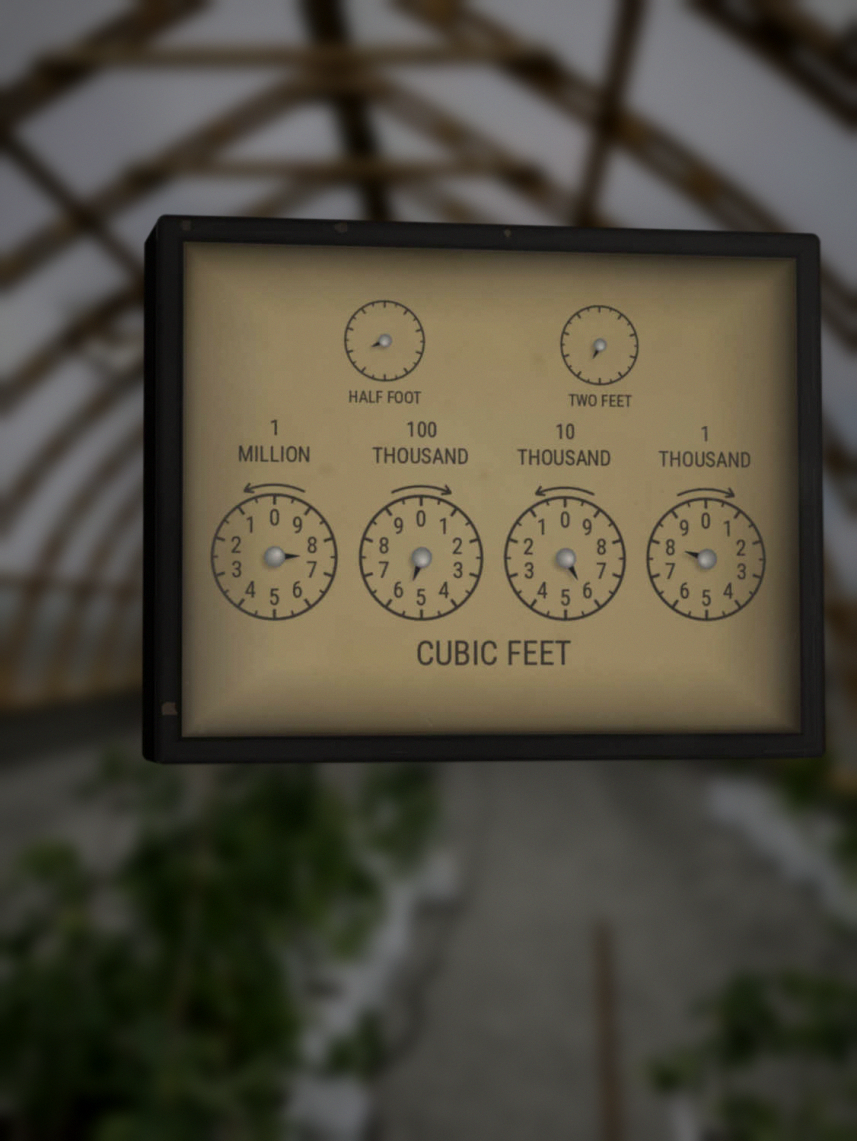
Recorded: 755800 ft³
